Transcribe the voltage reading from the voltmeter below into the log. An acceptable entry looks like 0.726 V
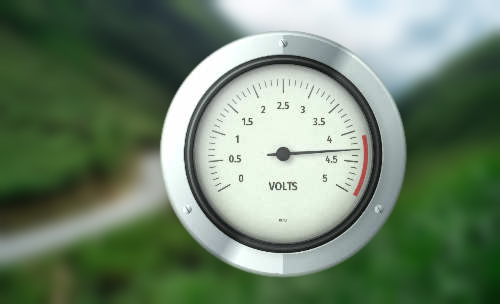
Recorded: 4.3 V
